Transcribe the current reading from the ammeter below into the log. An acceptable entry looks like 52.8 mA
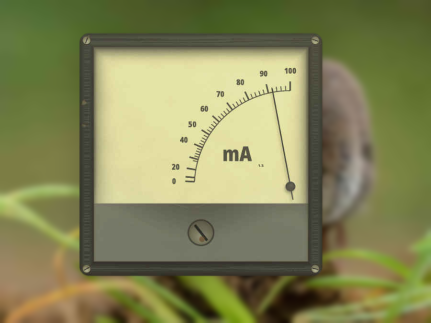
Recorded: 92 mA
